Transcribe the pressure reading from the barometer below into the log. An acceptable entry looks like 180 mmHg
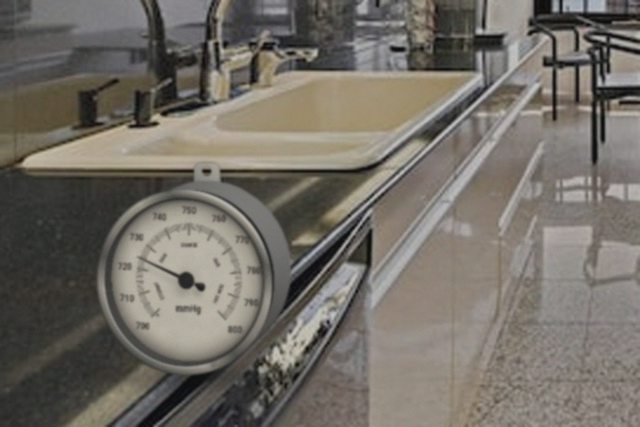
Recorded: 725 mmHg
